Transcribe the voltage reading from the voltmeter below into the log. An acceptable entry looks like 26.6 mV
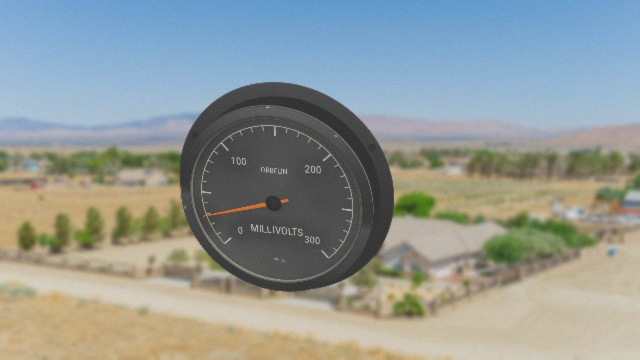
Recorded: 30 mV
